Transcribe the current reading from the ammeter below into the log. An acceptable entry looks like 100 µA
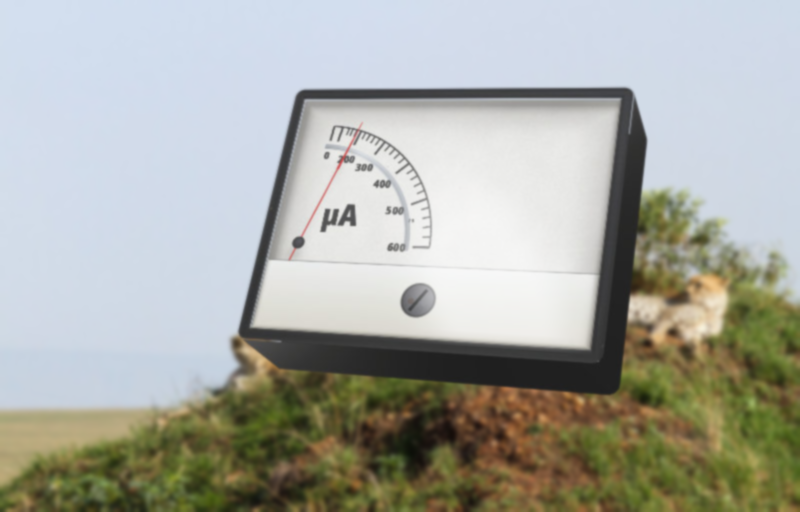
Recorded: 200 µA
